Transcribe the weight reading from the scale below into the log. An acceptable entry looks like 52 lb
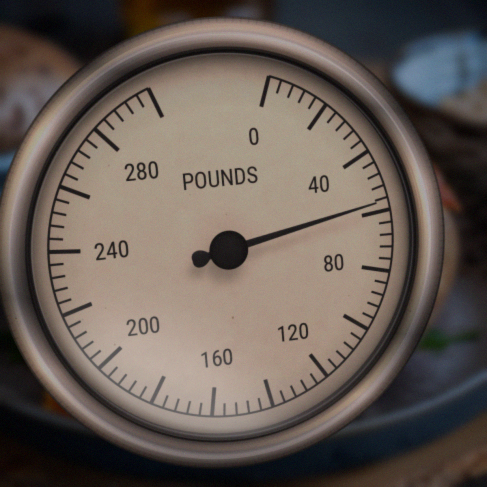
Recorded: 56 lb
